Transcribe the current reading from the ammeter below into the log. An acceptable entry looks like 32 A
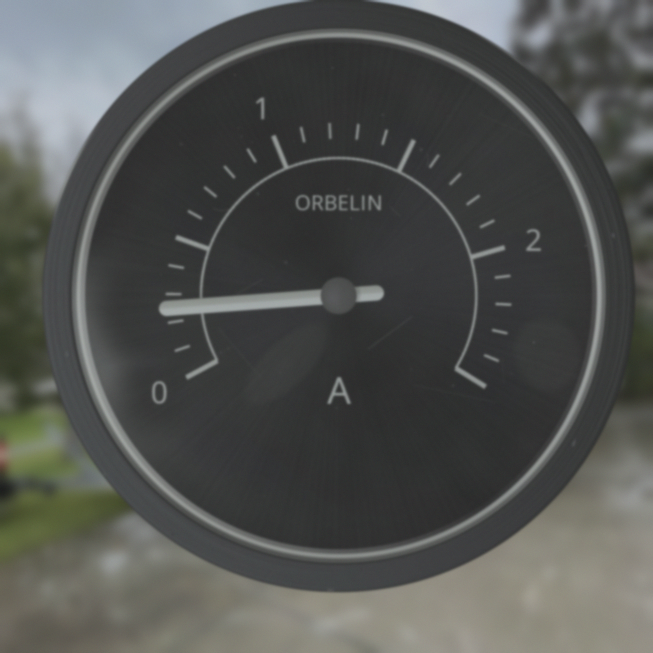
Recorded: 0.25 A
